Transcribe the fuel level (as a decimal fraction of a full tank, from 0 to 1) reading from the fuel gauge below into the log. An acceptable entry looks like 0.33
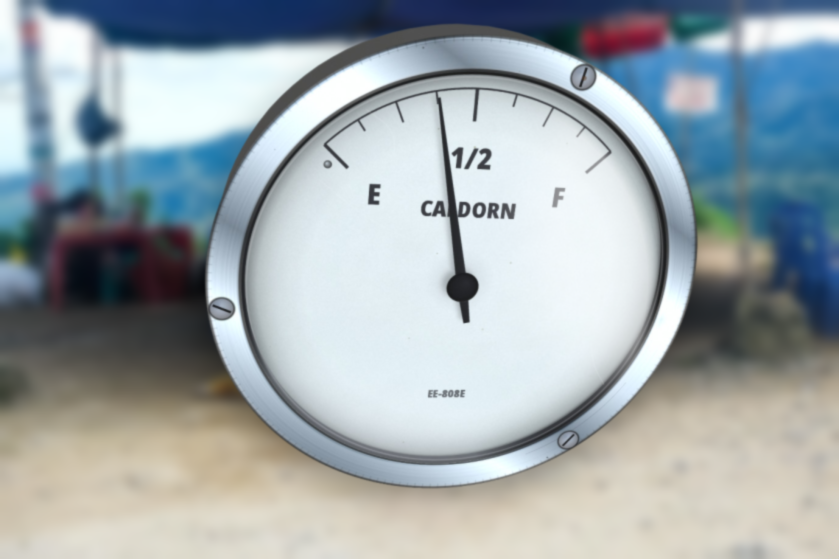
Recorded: 0.375
